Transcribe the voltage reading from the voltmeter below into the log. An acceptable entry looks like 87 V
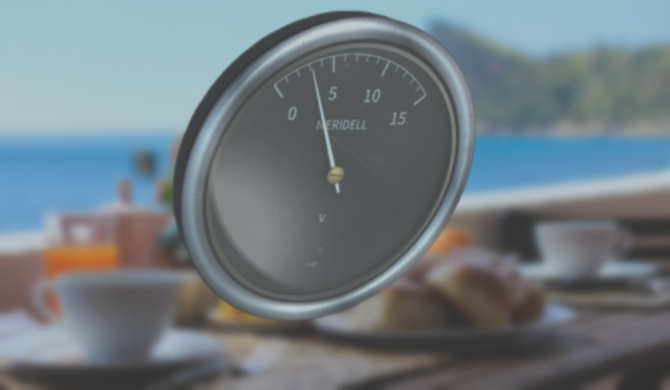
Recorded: 3 V
